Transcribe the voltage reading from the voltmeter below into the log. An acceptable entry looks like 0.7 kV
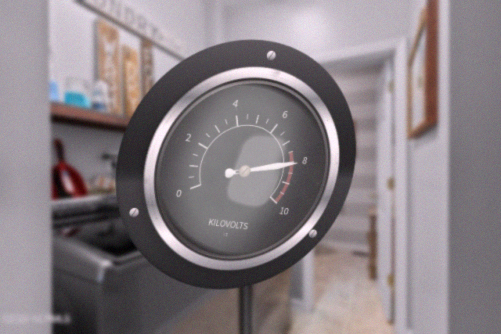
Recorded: 8 kV
